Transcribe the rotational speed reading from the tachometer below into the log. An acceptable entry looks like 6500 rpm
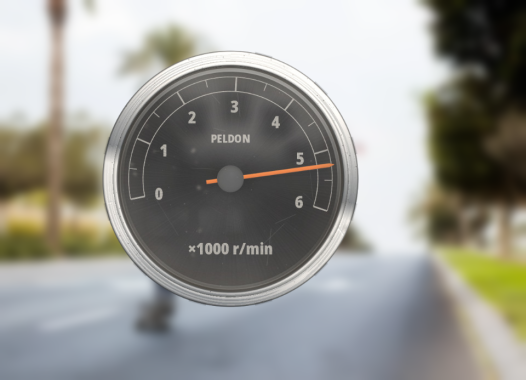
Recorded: 5250 rpm
